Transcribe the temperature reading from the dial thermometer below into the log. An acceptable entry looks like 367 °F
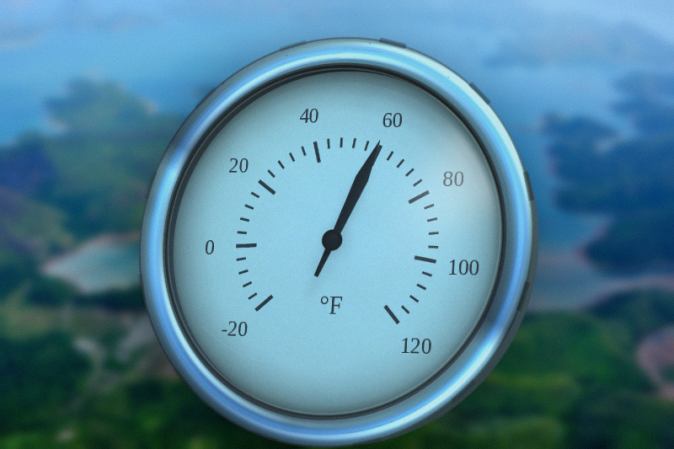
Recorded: 60 °F
